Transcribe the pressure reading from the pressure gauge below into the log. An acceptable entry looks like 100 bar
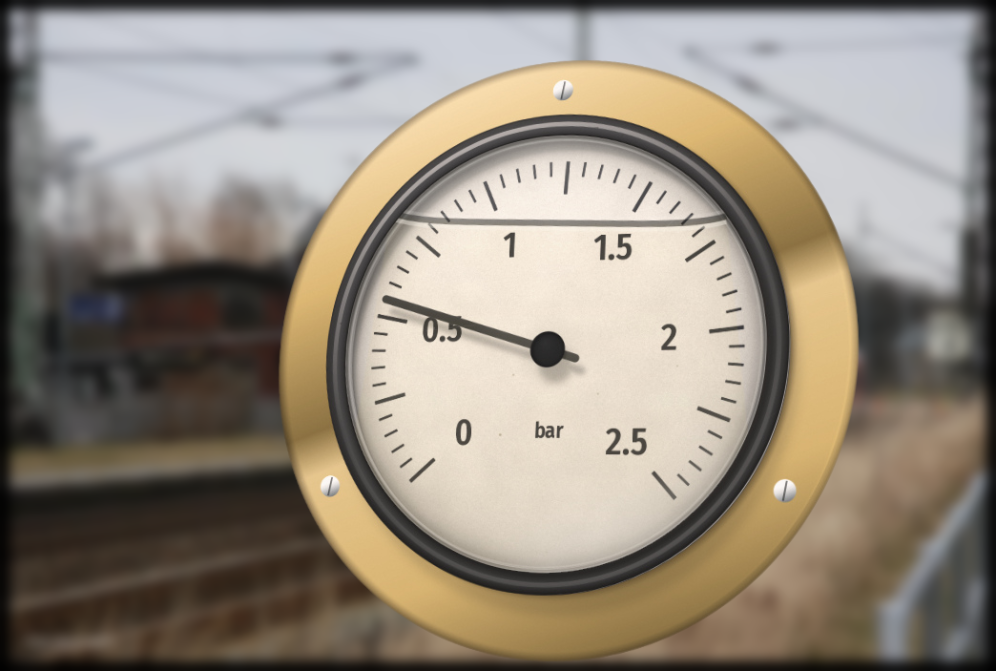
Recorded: 0.55 bar
